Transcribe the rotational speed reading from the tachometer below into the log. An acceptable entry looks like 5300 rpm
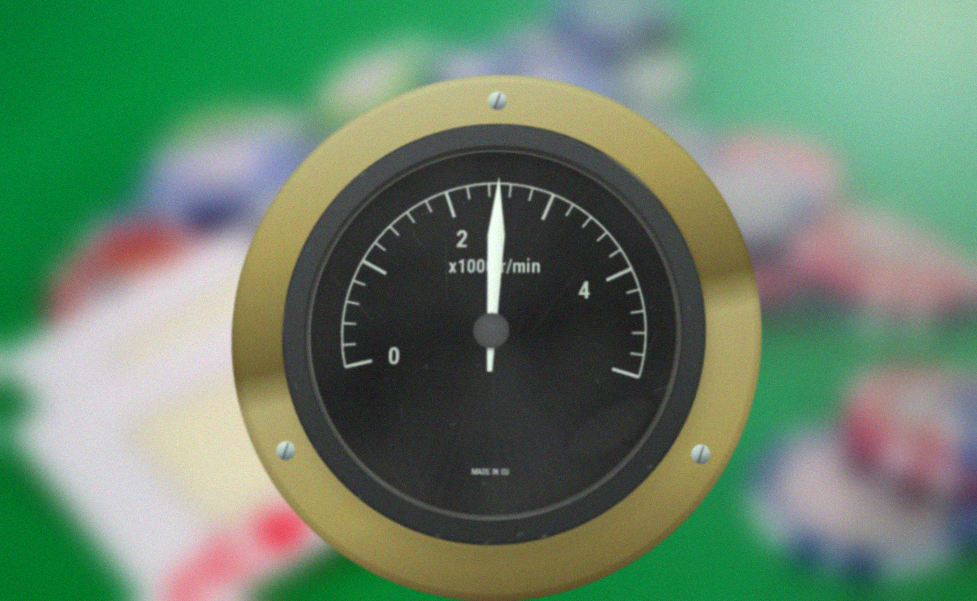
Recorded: 2500 rpm
